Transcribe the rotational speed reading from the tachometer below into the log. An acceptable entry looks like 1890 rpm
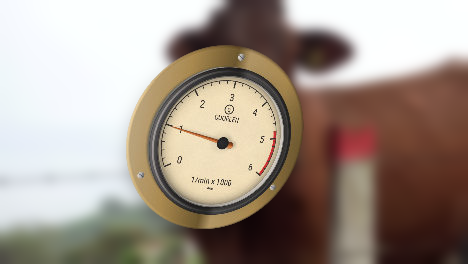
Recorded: 1000 rpm
